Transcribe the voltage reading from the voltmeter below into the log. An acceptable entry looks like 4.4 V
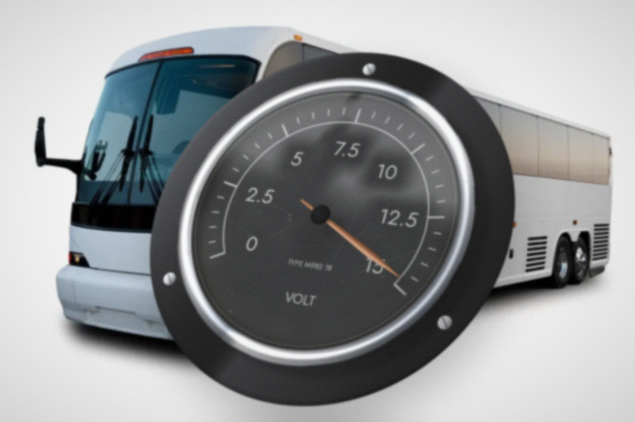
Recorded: 14.75 V
